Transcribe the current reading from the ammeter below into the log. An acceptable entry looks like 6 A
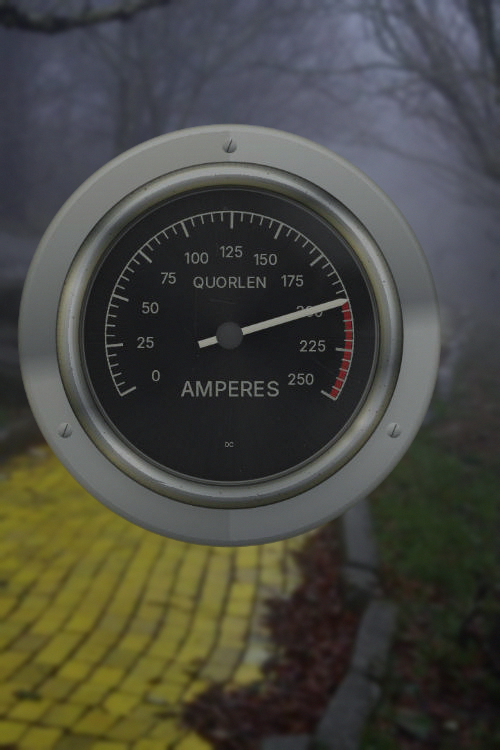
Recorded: 200 A
